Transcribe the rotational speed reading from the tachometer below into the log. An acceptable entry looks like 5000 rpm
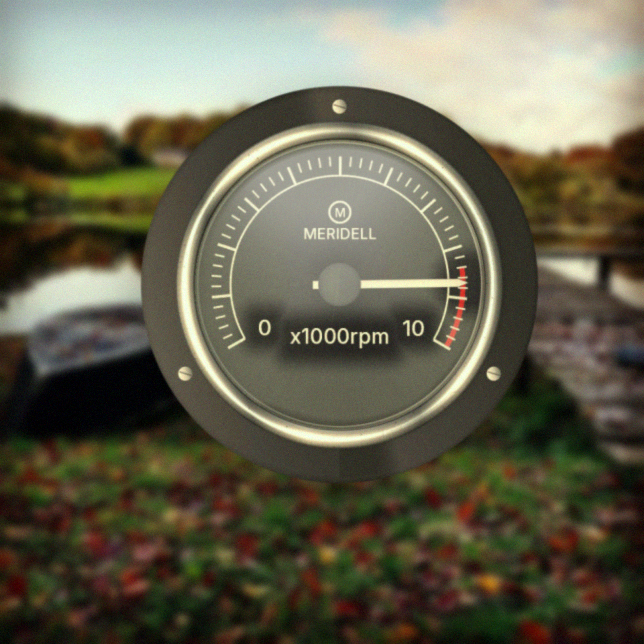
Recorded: 8700 rpm
